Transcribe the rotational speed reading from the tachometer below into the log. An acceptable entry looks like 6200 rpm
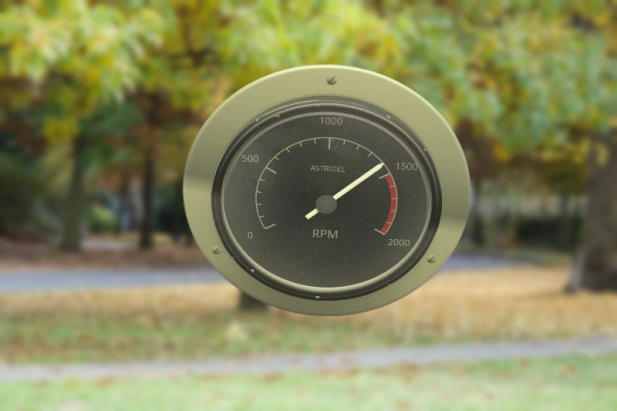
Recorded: 1400 rpm
